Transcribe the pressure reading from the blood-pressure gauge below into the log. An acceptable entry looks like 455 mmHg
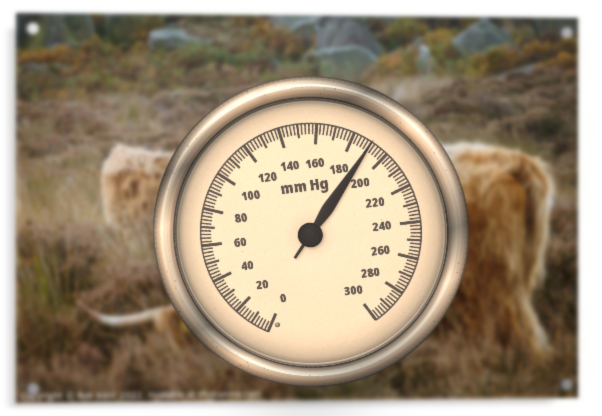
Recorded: 190 mmHg
